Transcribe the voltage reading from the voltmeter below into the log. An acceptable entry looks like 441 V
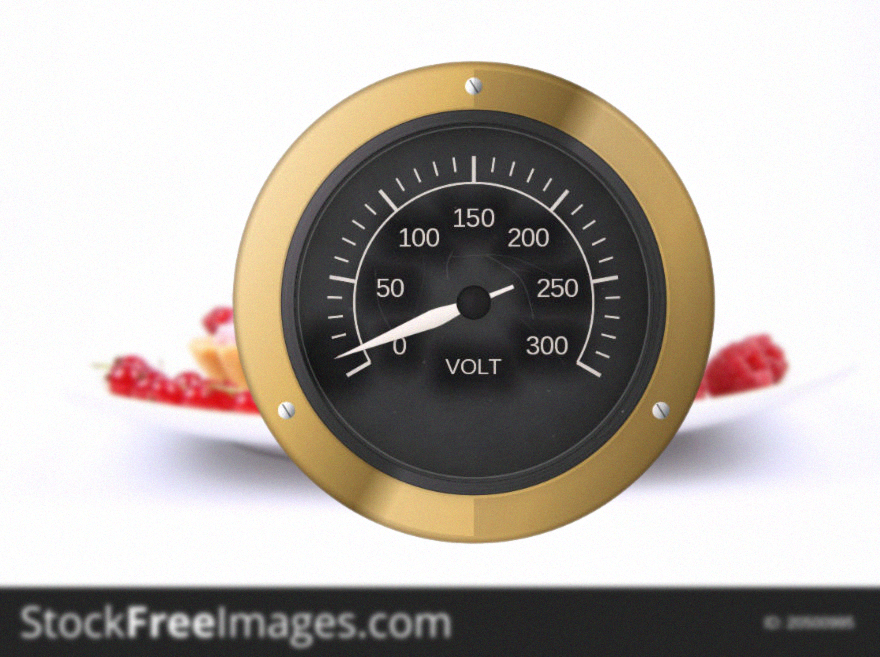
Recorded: 10 V
